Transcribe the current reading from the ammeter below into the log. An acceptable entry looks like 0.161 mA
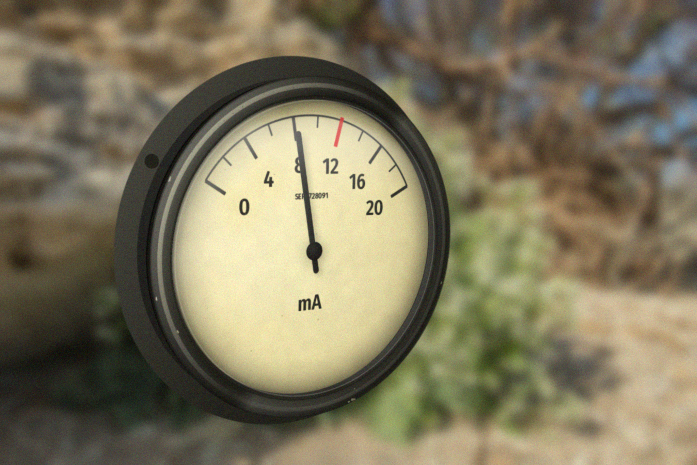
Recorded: 8 mA
